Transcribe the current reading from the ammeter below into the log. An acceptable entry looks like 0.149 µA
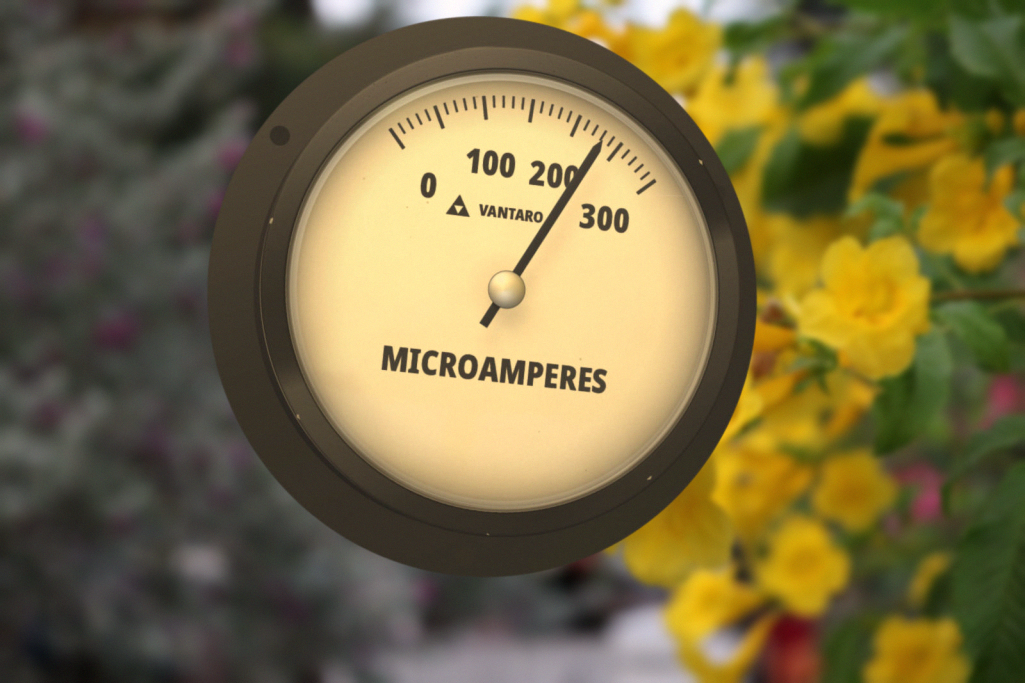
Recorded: 230 µA
